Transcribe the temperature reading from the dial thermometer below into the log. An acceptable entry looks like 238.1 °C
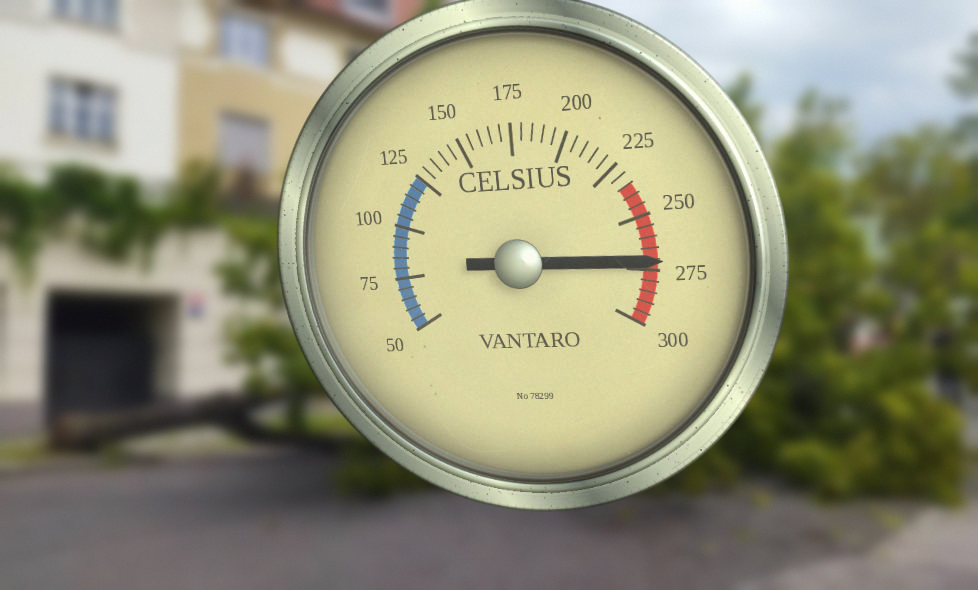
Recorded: 270 °C
